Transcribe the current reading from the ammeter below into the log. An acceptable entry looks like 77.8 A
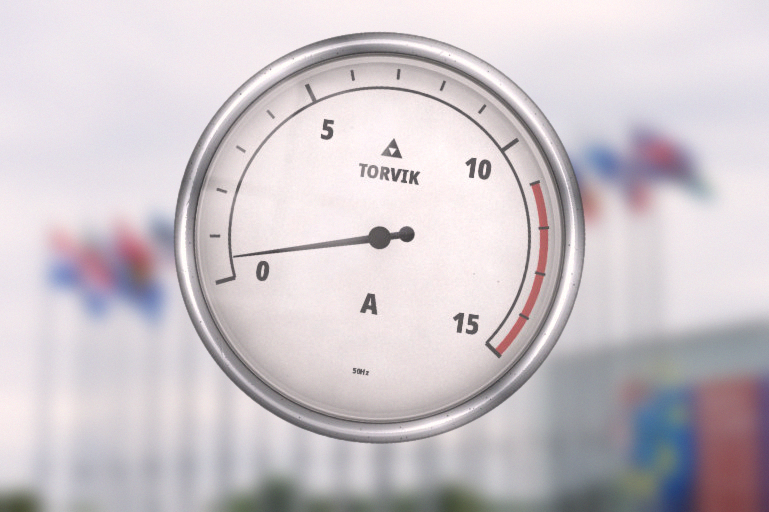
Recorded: 0.5 A
